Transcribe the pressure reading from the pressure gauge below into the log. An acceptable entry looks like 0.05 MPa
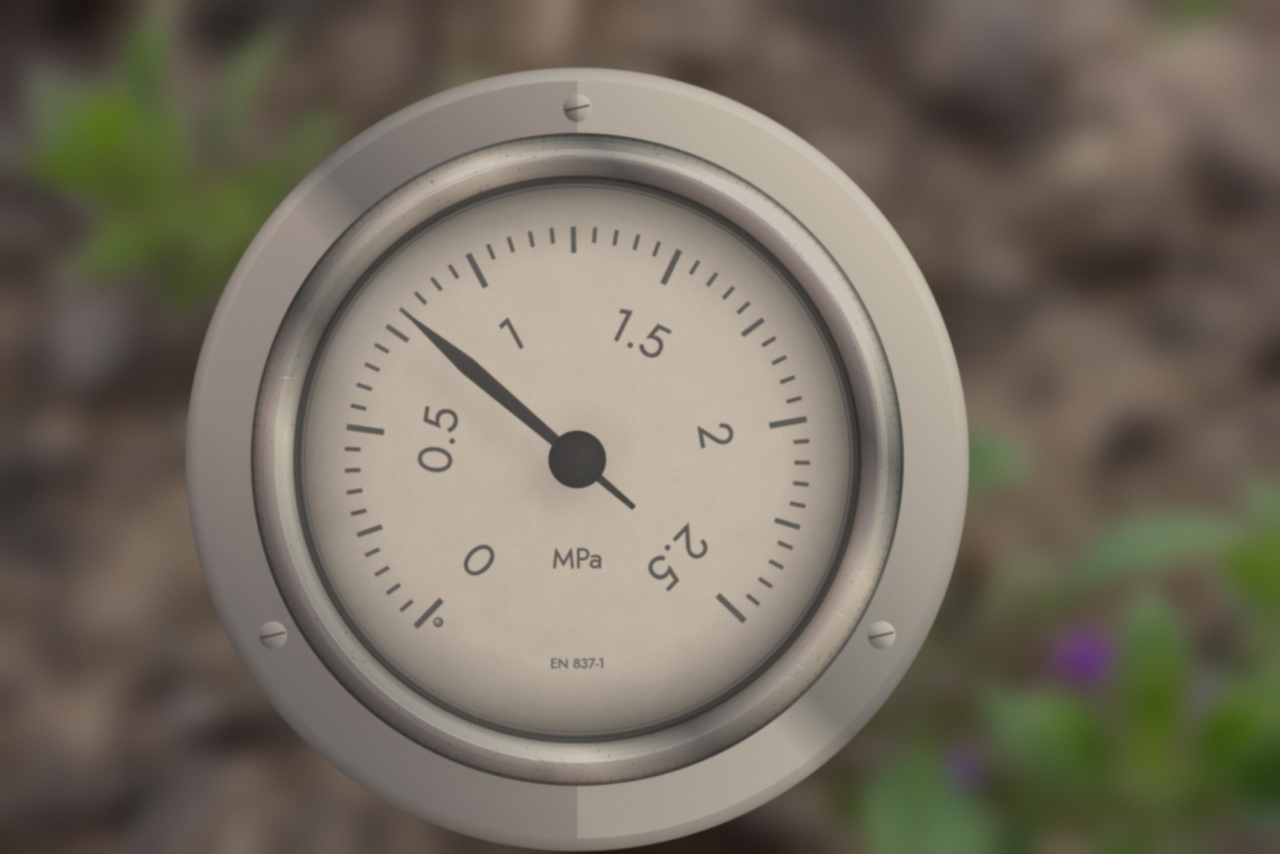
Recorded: 0.8 MPa
